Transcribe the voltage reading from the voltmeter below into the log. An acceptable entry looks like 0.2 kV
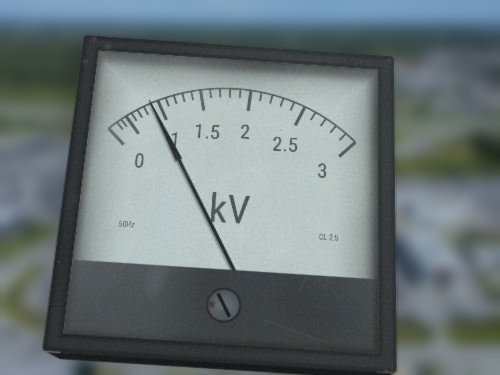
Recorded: 0.9 kV
